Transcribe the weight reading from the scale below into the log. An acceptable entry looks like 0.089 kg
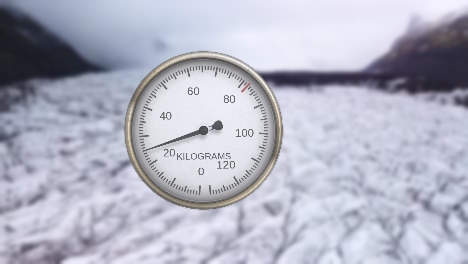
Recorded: 25 kg
